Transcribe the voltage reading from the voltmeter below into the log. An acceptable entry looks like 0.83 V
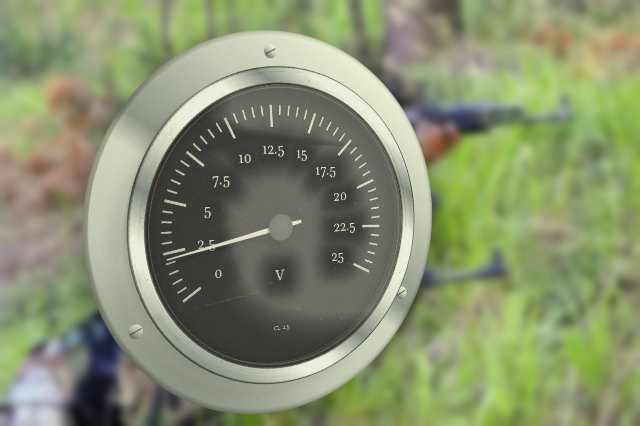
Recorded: 2.25 V
